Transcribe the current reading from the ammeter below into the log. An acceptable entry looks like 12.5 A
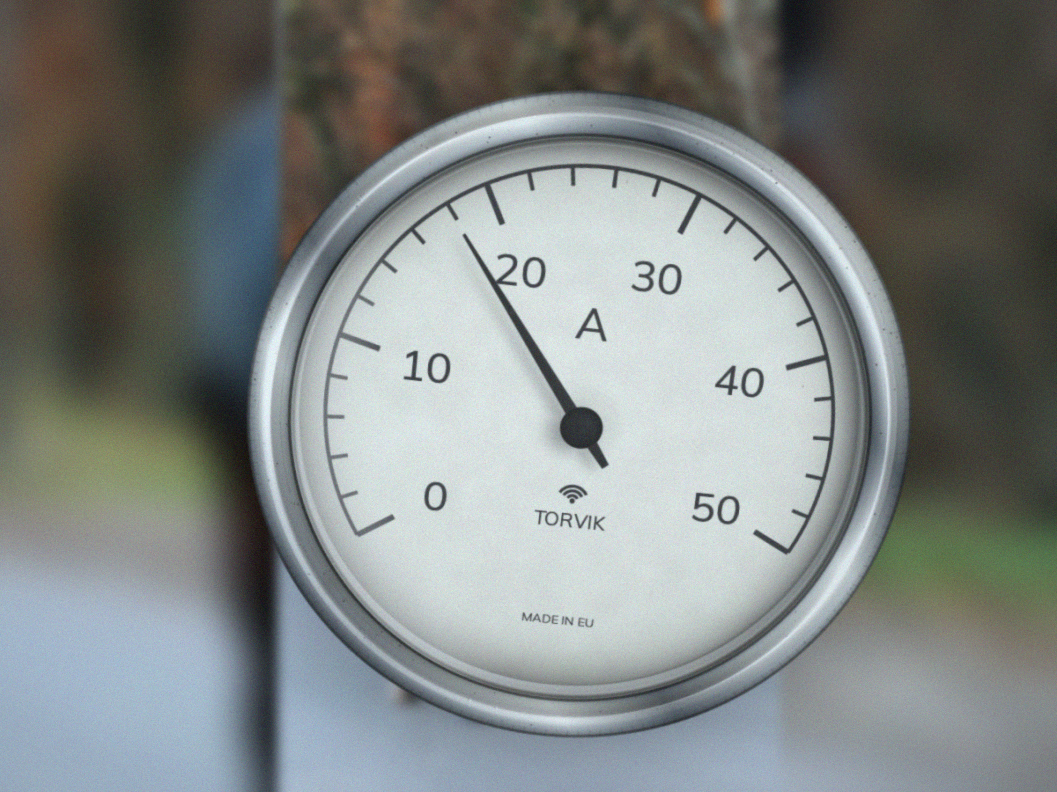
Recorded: 18 A
